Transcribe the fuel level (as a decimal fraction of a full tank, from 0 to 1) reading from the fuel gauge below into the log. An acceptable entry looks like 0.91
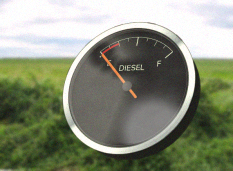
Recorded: 0
